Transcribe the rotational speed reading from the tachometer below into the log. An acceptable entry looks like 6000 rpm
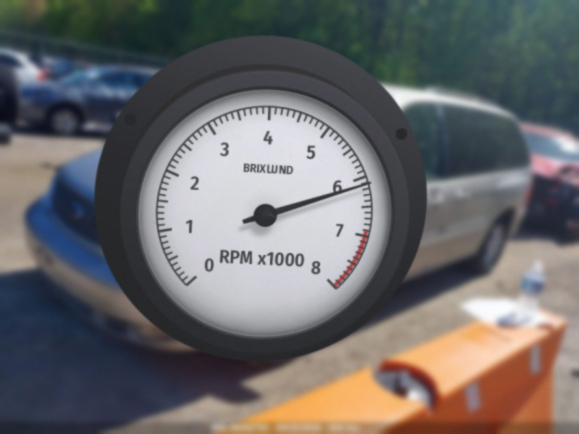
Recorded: 6100 rpm
